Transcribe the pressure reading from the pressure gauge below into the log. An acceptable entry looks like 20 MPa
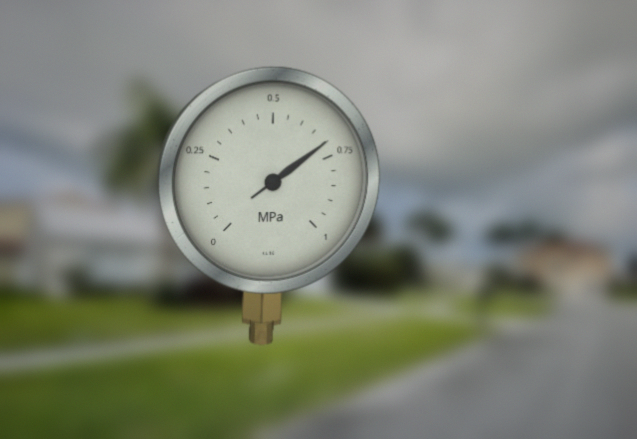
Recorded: 0.7 MPa
